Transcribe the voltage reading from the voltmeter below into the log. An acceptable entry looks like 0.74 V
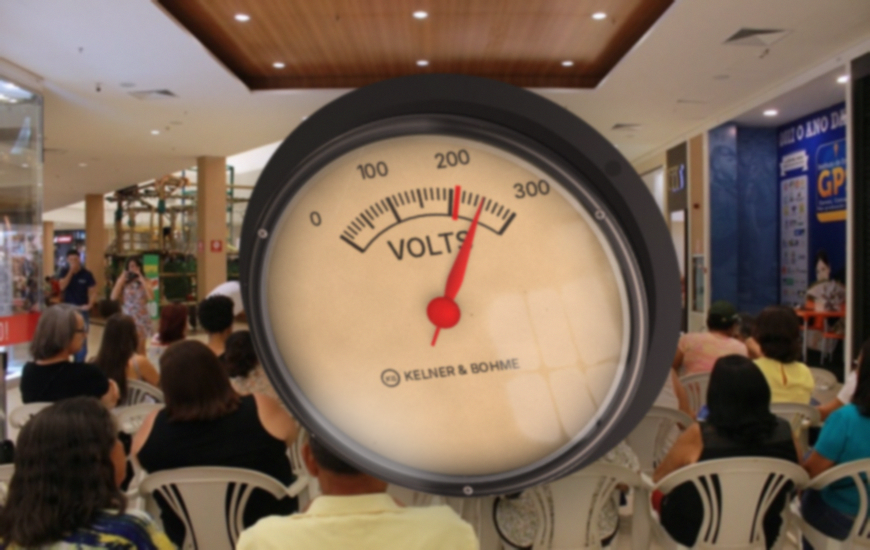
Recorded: 250 V
